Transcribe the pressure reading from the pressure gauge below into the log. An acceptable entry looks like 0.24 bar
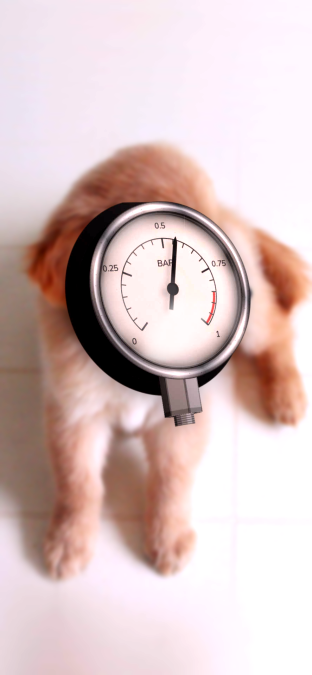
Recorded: 0.55 bar
